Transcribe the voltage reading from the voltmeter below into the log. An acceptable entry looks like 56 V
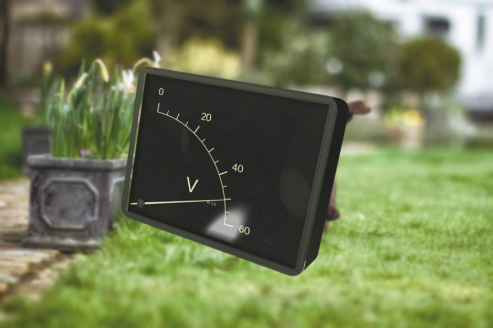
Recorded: 50 V
